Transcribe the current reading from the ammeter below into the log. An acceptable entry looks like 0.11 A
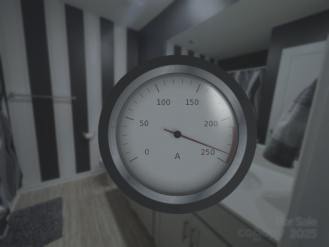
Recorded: 240 A
